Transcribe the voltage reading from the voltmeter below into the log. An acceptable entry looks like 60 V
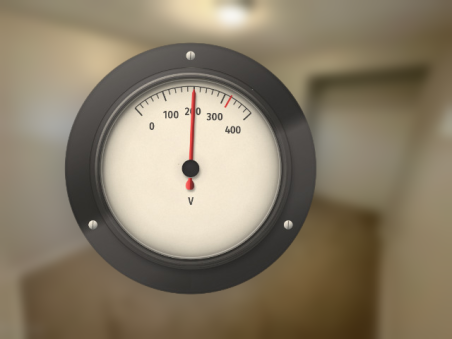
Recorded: 200 V
